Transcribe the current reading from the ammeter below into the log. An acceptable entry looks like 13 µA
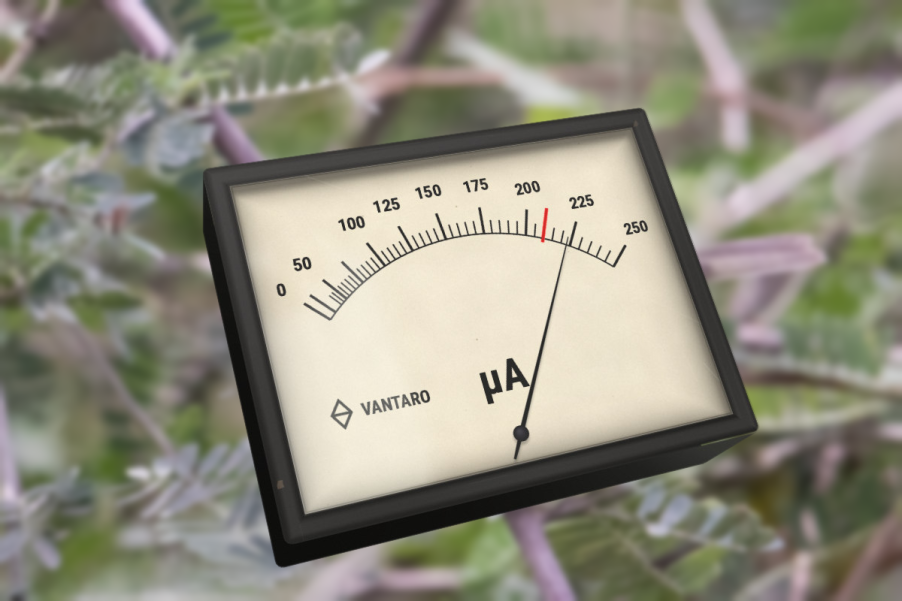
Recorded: 222.5 µA
